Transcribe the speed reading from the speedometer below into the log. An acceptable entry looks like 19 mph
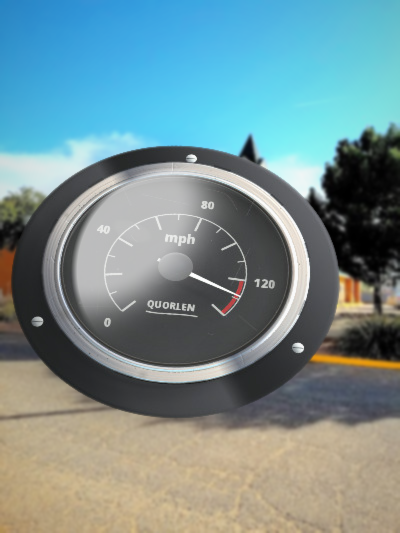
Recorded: 130 mph
